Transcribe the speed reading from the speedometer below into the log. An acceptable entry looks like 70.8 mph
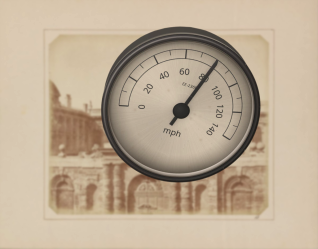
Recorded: 80 mph
